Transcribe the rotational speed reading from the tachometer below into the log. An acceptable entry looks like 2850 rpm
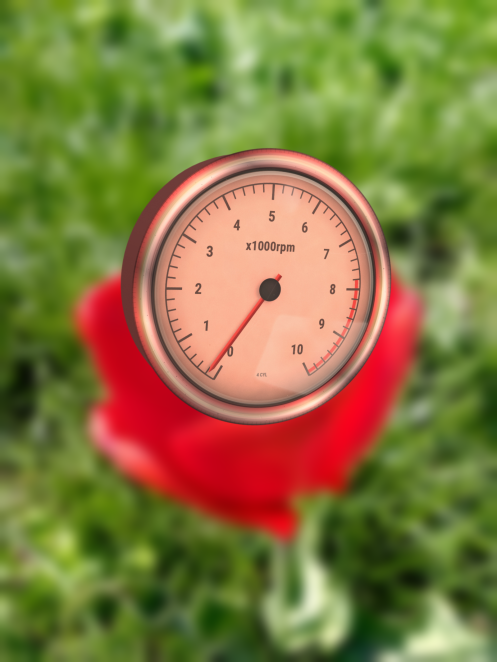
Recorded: 200 rpm
